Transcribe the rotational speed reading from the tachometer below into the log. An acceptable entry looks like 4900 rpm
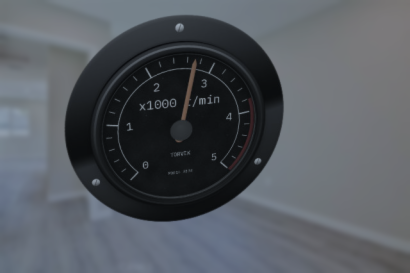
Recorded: 2700 rpm
